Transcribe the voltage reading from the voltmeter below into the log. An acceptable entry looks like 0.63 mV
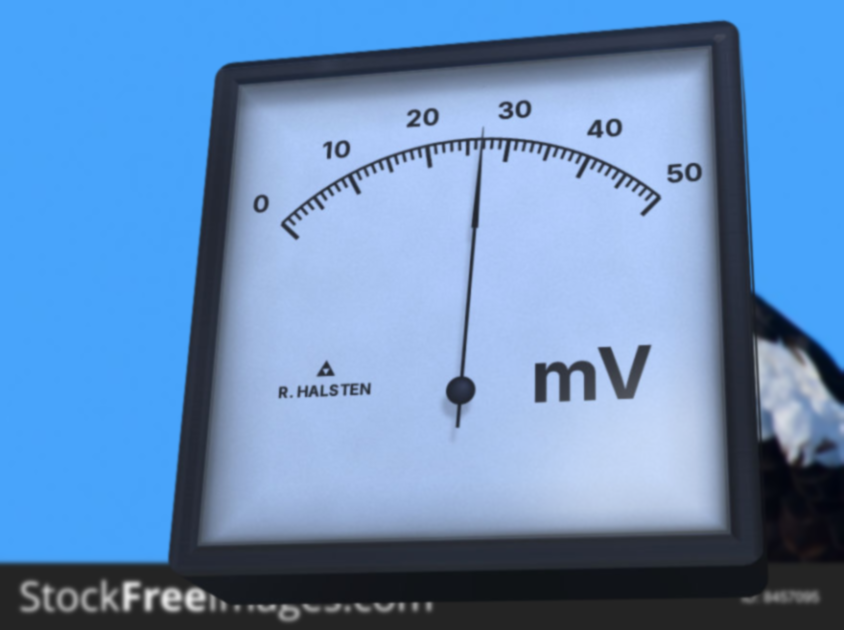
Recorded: 27 mV
